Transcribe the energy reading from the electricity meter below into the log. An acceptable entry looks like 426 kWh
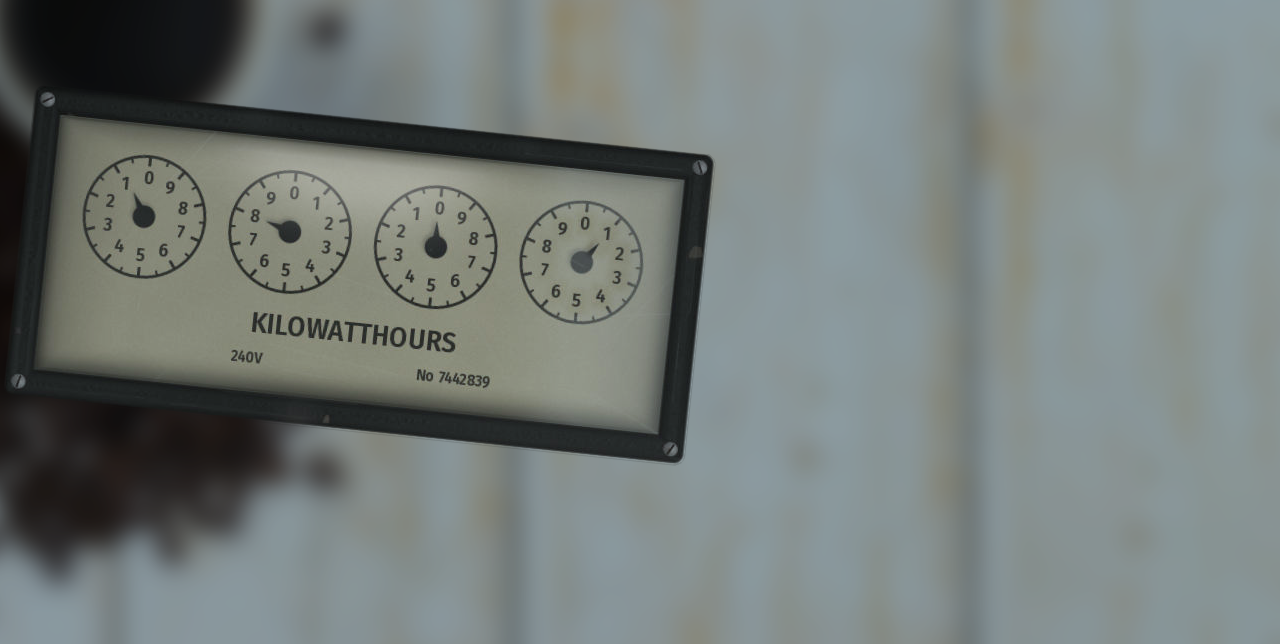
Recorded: 801 kWh
